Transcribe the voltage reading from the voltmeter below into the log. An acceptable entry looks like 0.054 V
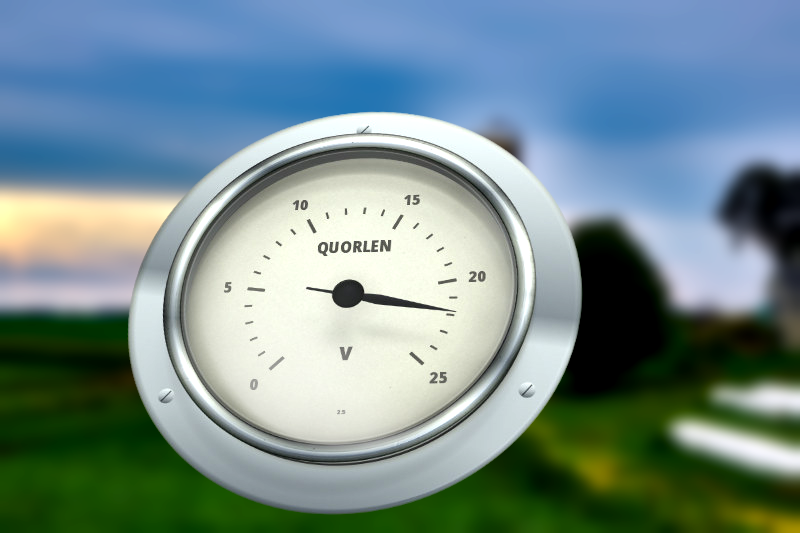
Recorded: 22 V
